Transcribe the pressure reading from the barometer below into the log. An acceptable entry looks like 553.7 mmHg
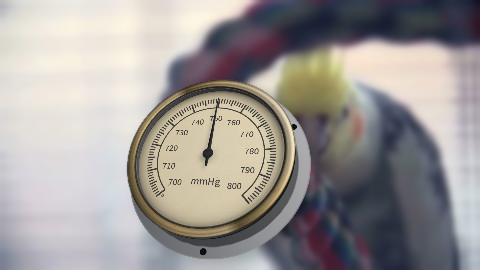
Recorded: 750 mmHg
